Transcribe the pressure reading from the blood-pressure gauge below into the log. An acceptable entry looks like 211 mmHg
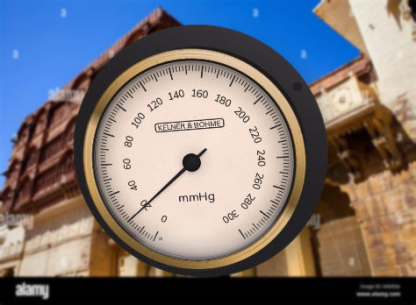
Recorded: 20 mmHg
